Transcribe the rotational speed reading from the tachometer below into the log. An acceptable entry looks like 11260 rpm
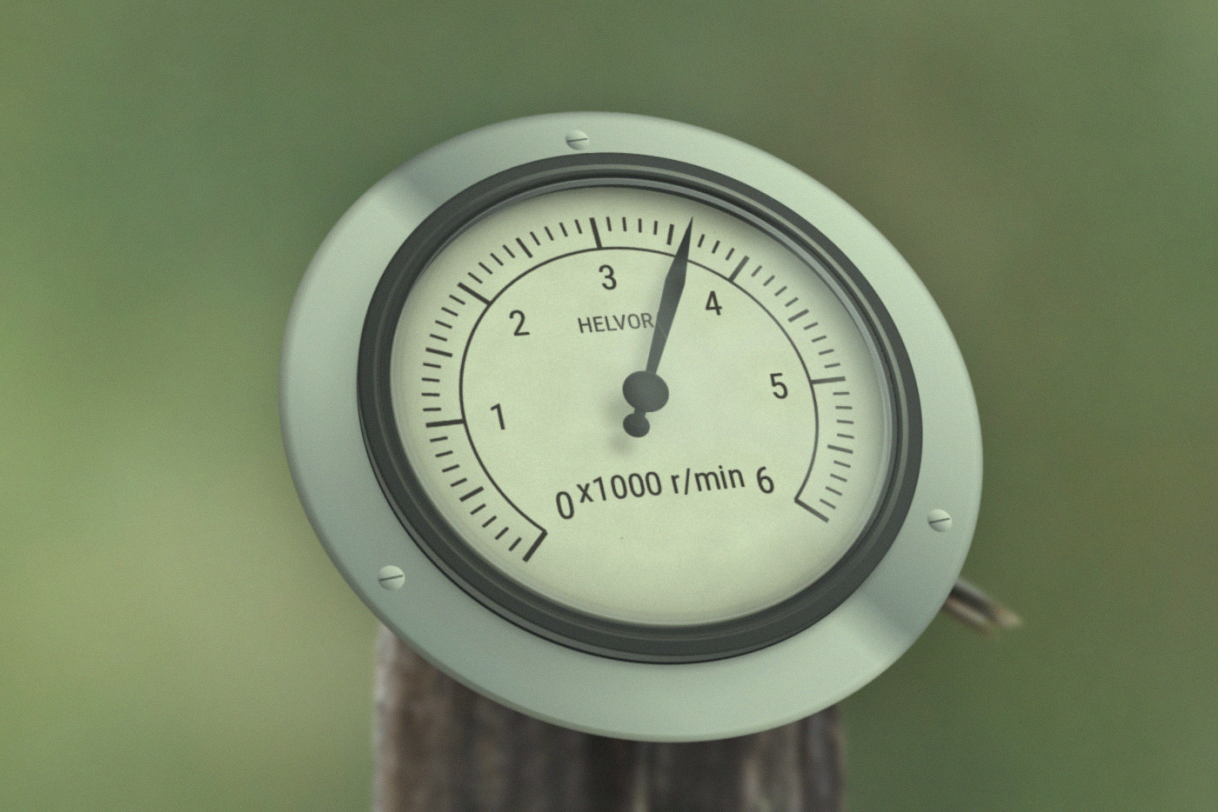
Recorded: 3600 rpm
